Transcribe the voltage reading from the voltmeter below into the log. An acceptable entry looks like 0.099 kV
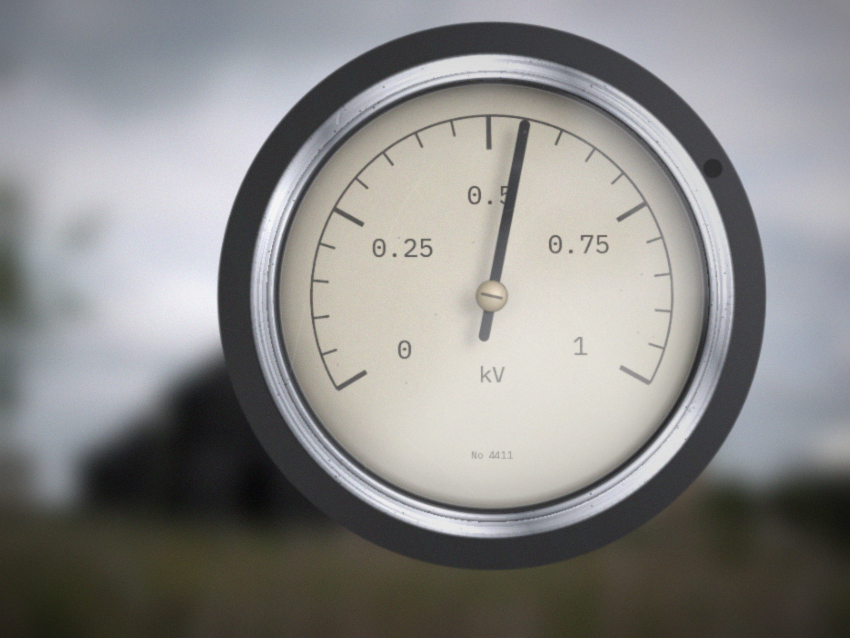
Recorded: 0.55 kV
